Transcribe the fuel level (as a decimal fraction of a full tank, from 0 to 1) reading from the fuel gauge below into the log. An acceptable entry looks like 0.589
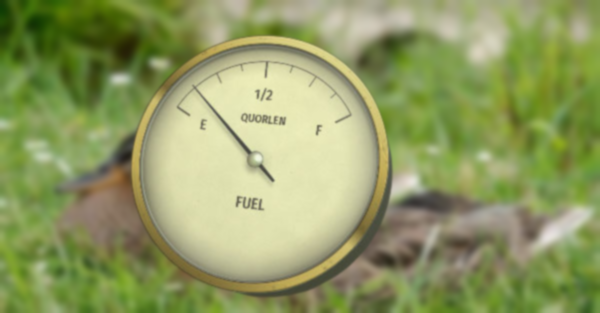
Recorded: 0.125
